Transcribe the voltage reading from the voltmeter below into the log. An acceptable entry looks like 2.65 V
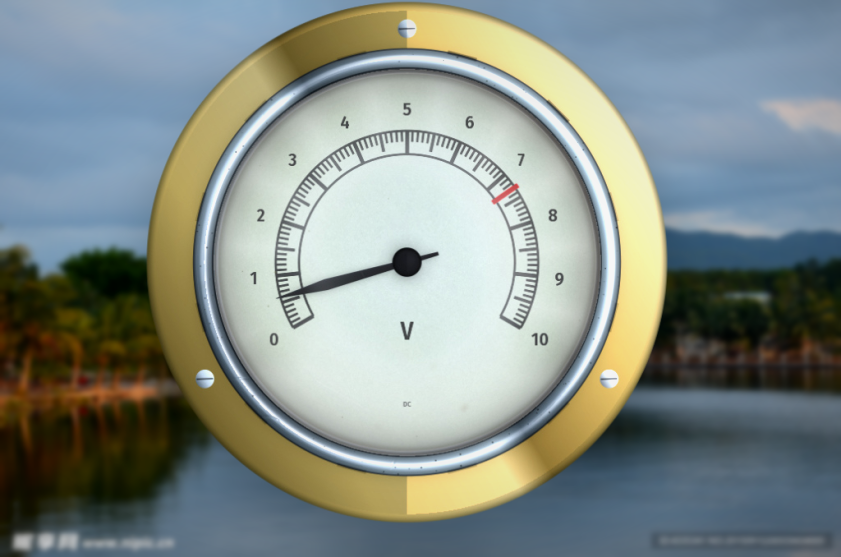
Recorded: 0.6 V
